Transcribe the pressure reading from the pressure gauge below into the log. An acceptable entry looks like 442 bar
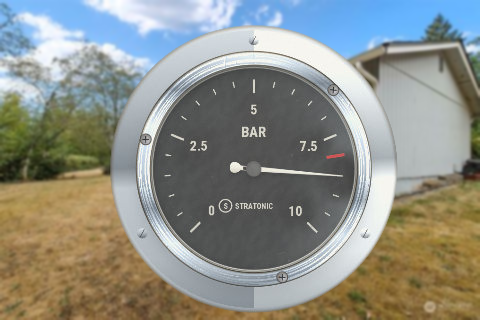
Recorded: 8.5 bar
